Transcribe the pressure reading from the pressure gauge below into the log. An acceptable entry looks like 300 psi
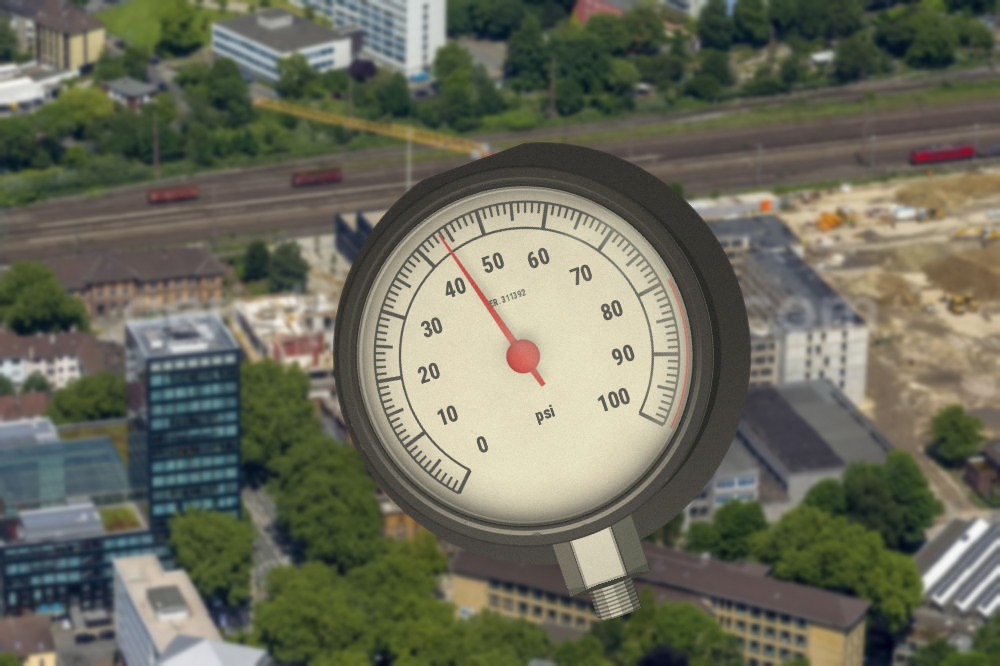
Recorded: 44 psi
